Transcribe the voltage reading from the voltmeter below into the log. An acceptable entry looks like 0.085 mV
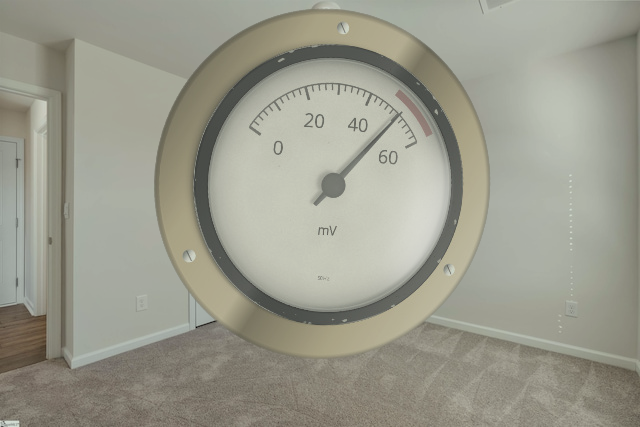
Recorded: 50 mV
